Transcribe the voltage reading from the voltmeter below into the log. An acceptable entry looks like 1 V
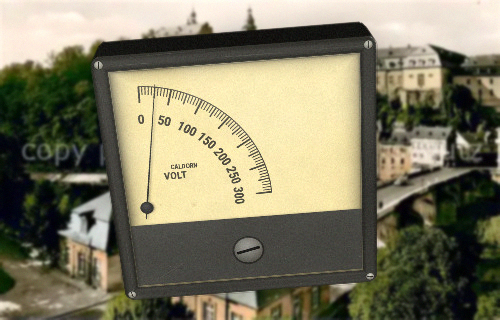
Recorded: 25 V
